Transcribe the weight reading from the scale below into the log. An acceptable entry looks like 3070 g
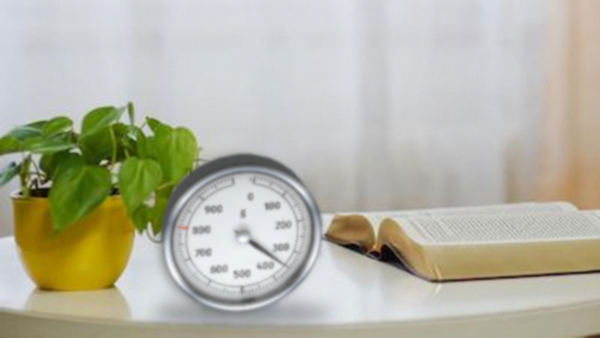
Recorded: 350 g
